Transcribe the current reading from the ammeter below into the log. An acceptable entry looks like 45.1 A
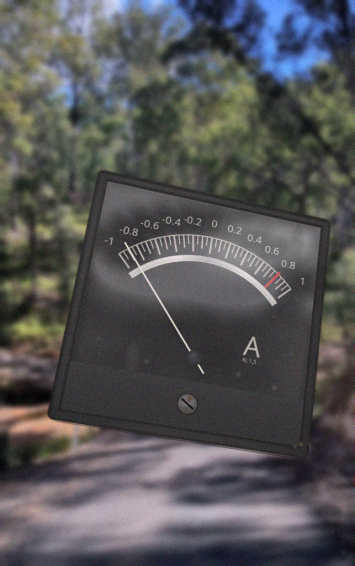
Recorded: -0.9 A
